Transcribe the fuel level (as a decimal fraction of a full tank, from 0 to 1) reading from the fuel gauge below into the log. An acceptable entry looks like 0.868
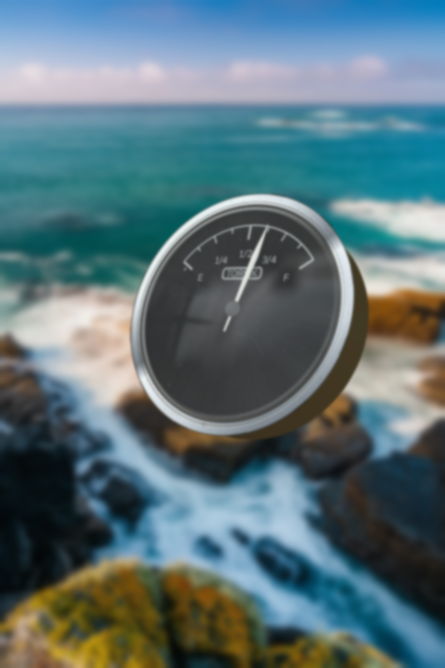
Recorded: 0.625
